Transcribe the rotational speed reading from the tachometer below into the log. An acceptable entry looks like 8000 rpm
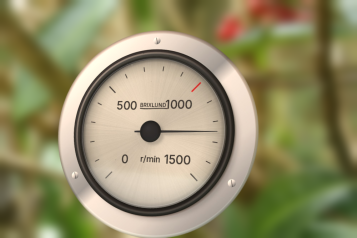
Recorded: 1250 rpm
